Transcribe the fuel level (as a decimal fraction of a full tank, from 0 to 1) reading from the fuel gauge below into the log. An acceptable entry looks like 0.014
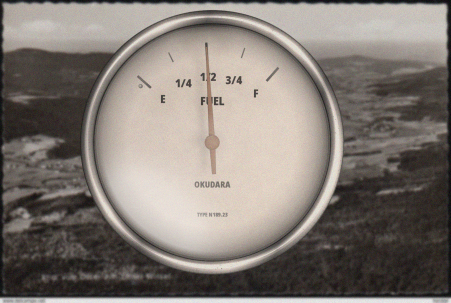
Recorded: 0.5
